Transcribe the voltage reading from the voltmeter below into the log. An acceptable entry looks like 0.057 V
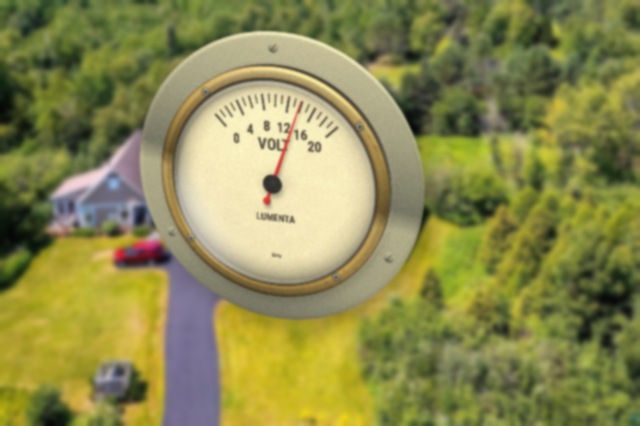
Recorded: 14 V
